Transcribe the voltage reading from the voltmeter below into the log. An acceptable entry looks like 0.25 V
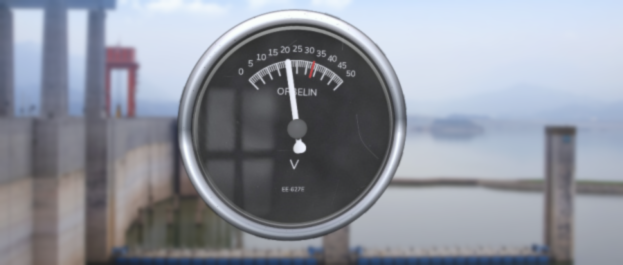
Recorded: 20 V
